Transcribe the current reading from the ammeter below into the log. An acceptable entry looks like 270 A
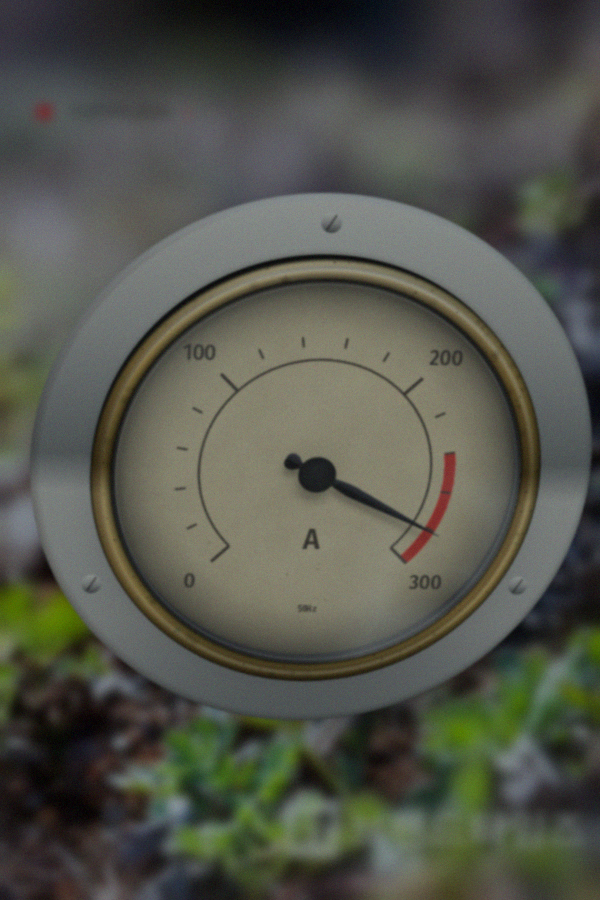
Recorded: 280 A
